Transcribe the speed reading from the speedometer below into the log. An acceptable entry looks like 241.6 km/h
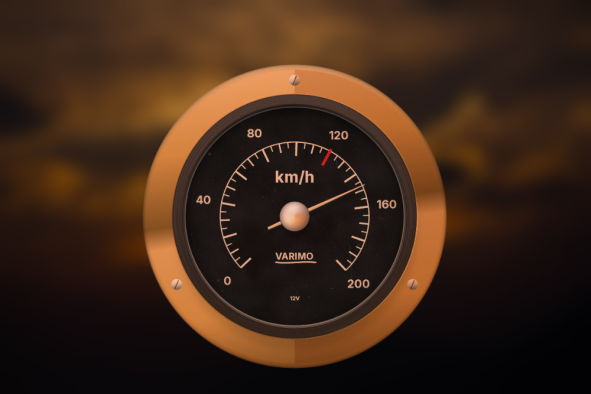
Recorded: 147.5 km/h
